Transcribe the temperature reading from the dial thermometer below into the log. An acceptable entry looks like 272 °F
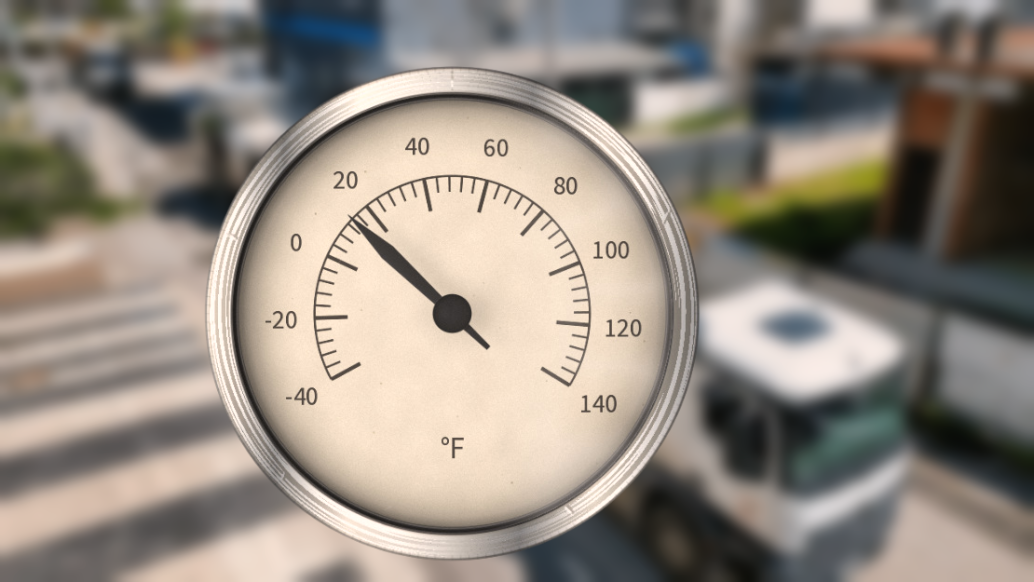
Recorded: 14 °F
